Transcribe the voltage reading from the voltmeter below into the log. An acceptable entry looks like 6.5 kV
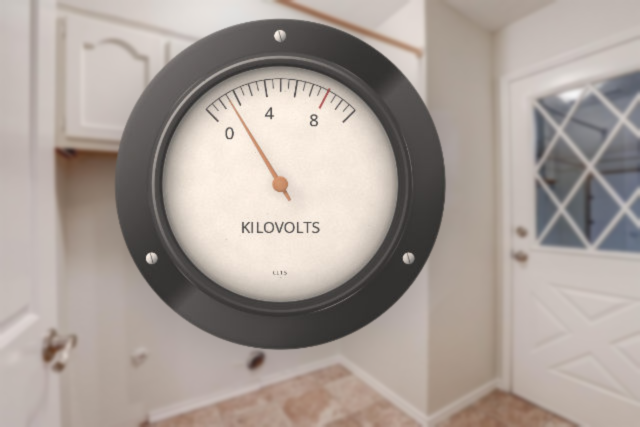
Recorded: 1.5 kV
